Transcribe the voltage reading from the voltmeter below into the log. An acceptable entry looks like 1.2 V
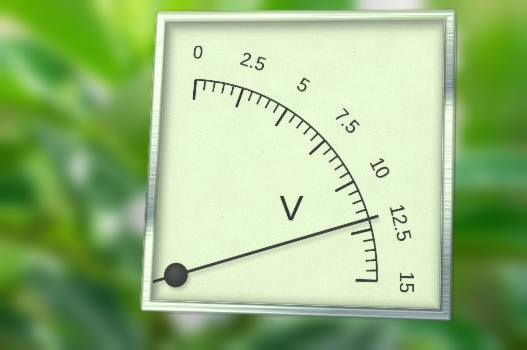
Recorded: 12 V
